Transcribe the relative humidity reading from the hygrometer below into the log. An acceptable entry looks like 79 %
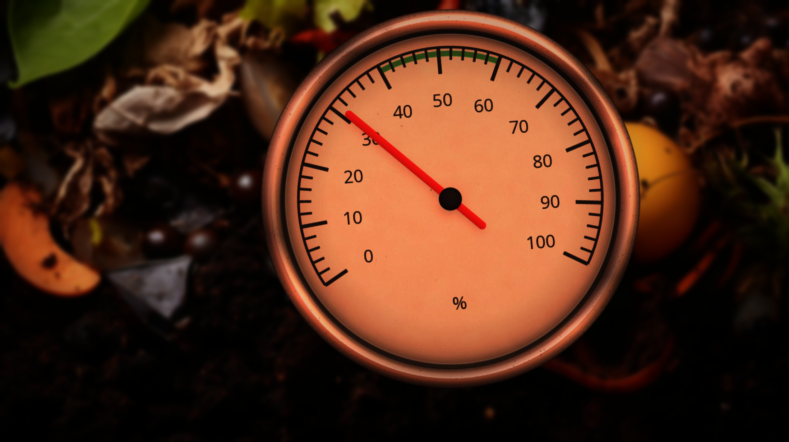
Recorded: 31 %
